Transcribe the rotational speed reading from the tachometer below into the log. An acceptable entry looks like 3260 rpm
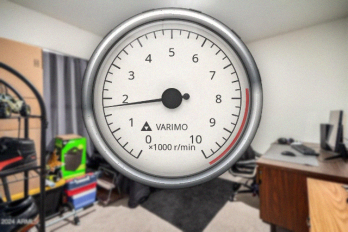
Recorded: 1750 rpm
